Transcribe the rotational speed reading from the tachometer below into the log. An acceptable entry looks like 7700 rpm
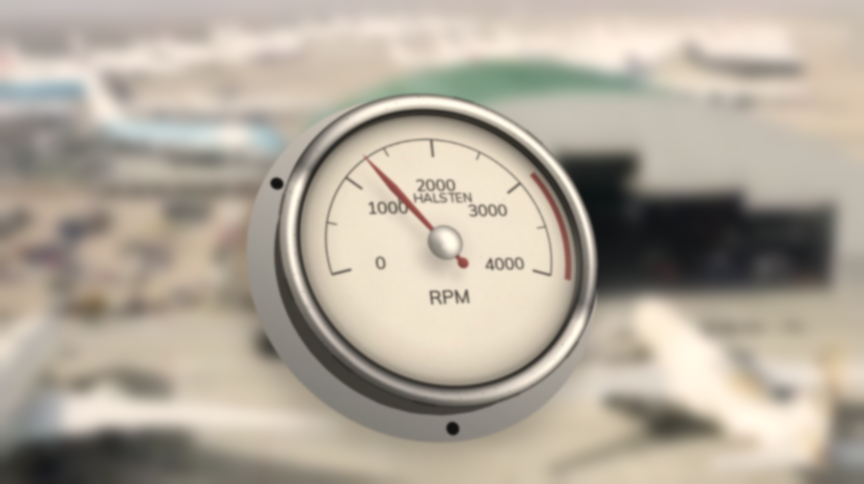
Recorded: 1250 rpm
